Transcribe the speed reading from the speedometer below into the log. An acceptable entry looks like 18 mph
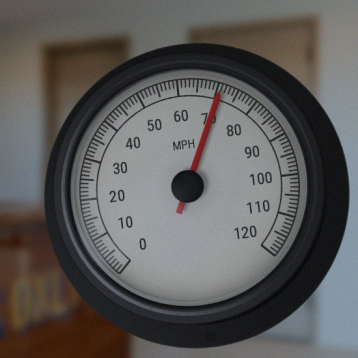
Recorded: 71 mph
